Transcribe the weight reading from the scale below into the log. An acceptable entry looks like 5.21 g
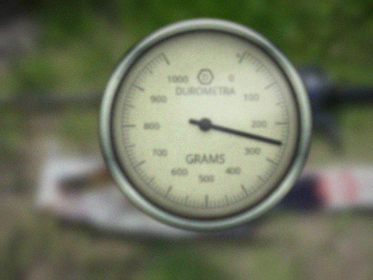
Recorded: 250 g
